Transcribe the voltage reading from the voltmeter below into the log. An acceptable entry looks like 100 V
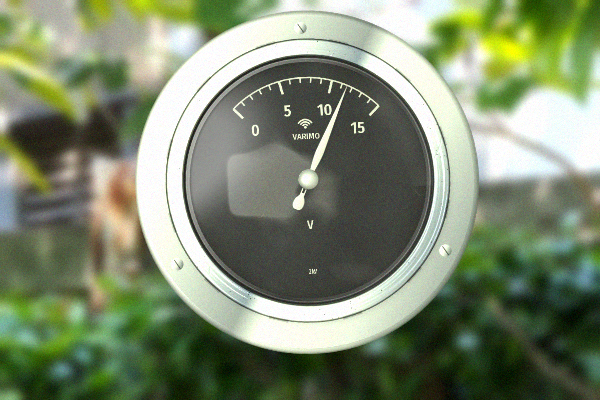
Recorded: 11.5 V
